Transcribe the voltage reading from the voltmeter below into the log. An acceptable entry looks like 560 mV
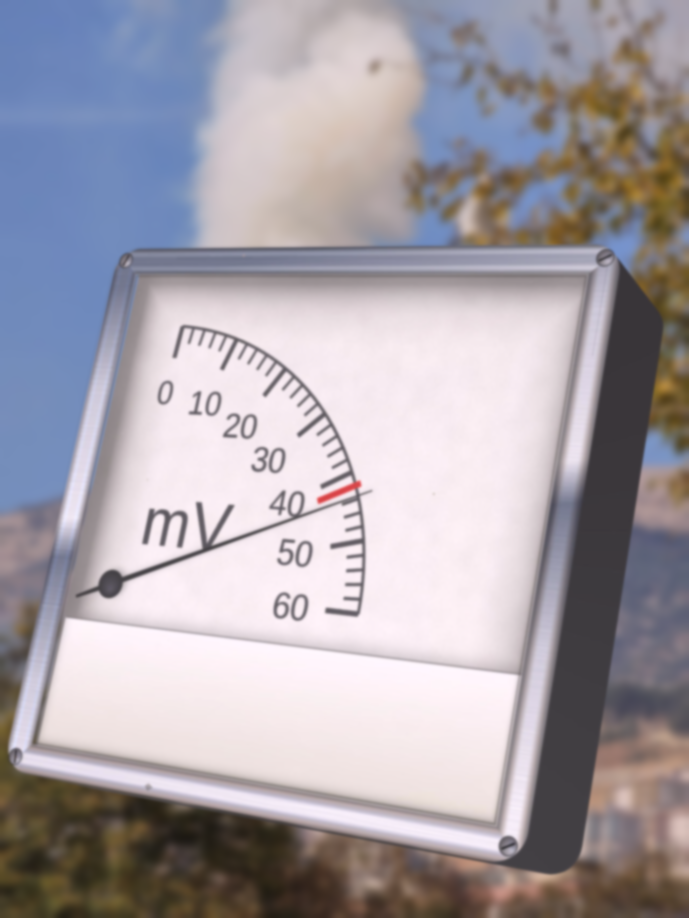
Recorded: 44 mV
